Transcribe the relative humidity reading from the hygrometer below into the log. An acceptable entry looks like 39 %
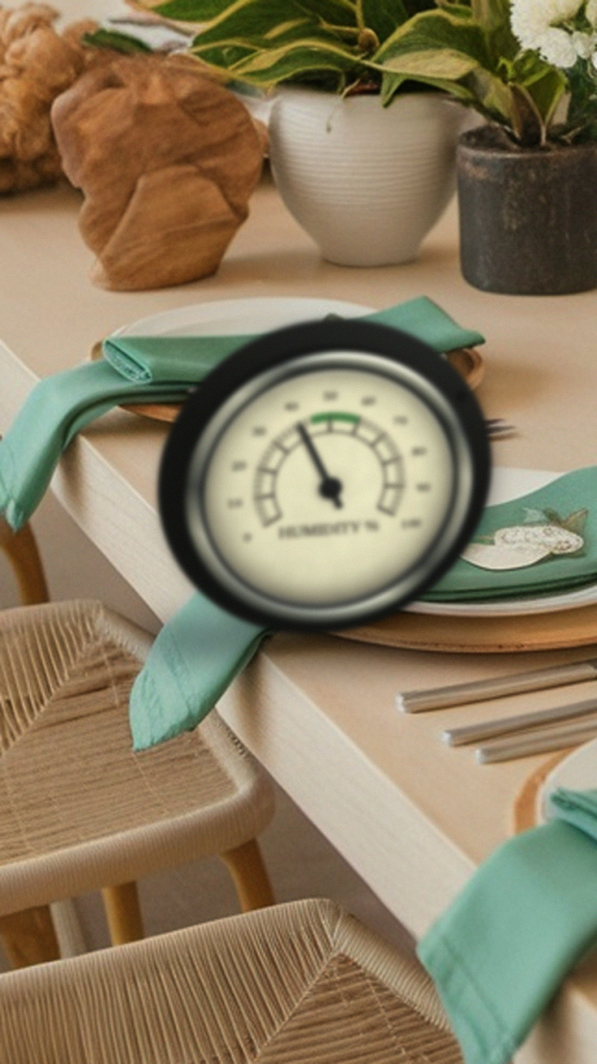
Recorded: 40 %
